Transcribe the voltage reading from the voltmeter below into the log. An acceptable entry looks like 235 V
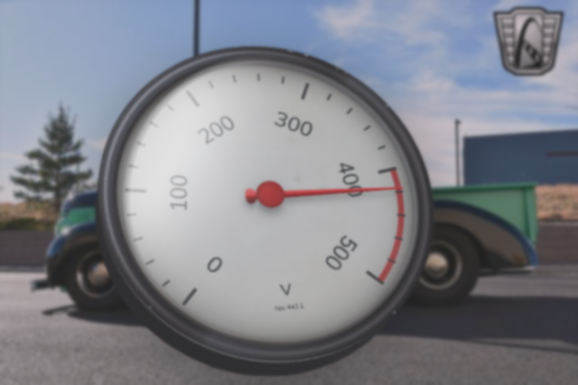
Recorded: 420 V
